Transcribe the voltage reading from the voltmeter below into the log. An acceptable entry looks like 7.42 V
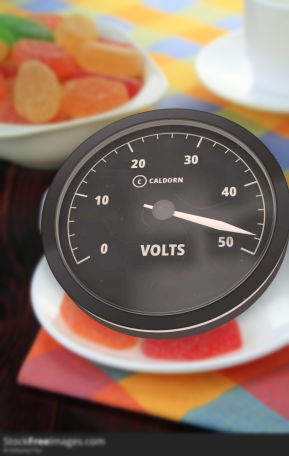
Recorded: 48 V
